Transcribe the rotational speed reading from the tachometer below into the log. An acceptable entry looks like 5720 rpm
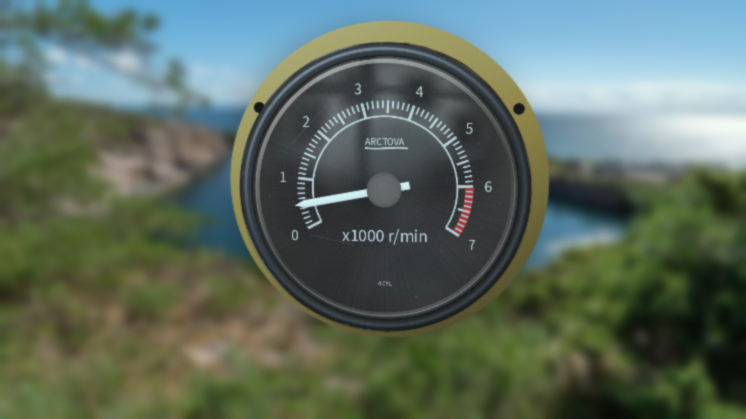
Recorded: 500 rpm
